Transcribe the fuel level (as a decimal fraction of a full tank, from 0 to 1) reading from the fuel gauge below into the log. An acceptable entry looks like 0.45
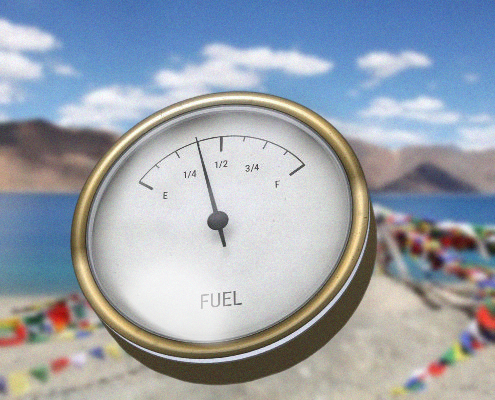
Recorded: 0.375
